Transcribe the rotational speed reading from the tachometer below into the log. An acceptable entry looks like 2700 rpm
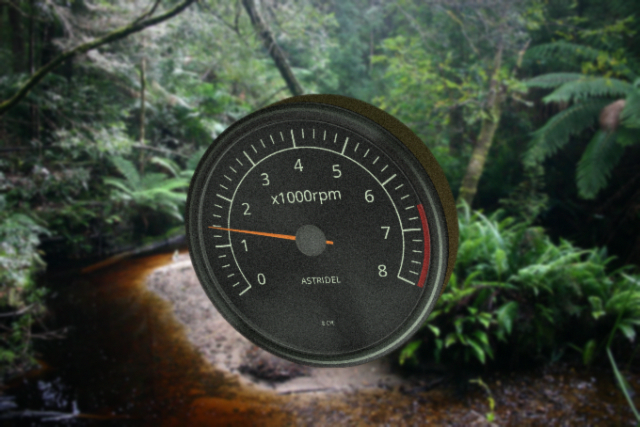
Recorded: 1400 rpm
